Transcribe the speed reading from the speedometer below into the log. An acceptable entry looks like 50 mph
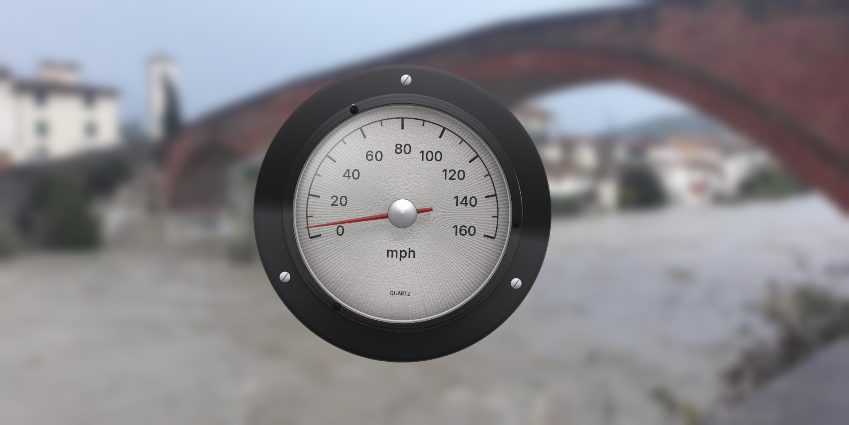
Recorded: 5 mph
